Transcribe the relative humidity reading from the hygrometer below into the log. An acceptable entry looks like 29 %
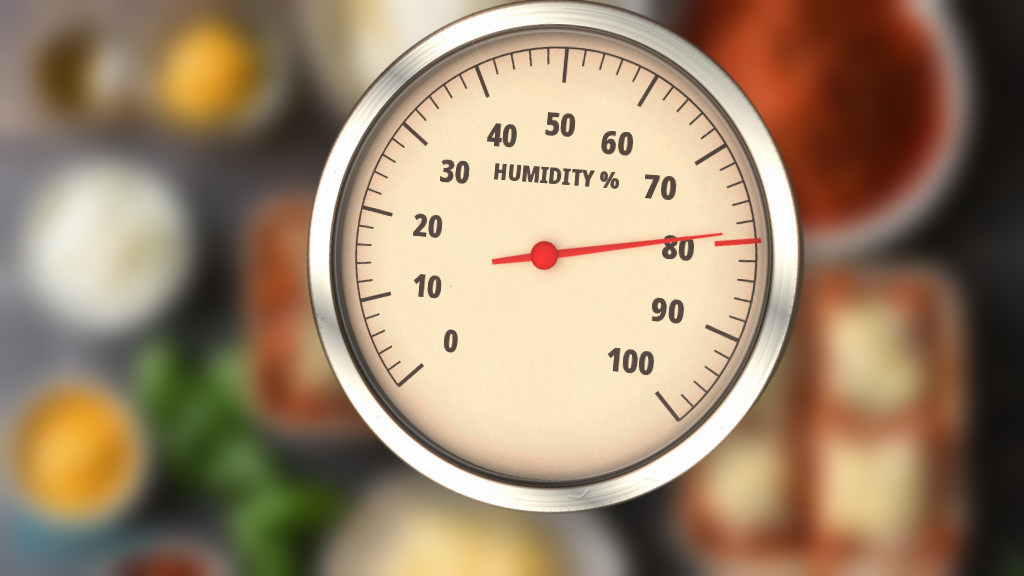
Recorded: 79 %
